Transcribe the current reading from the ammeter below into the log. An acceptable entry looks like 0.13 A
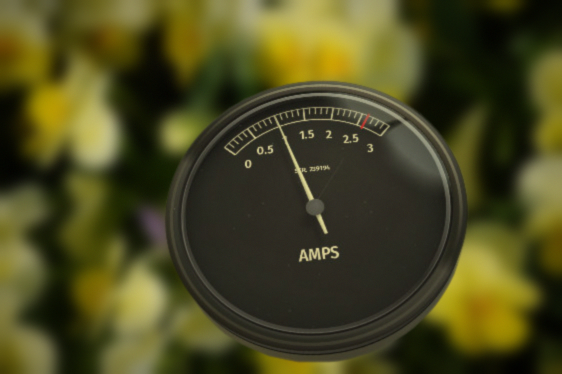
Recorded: 1 A
